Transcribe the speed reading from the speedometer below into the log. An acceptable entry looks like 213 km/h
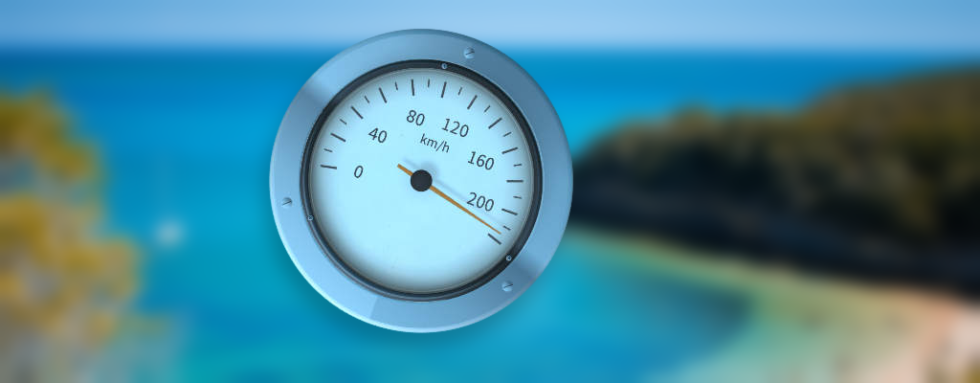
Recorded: 215 km/h
